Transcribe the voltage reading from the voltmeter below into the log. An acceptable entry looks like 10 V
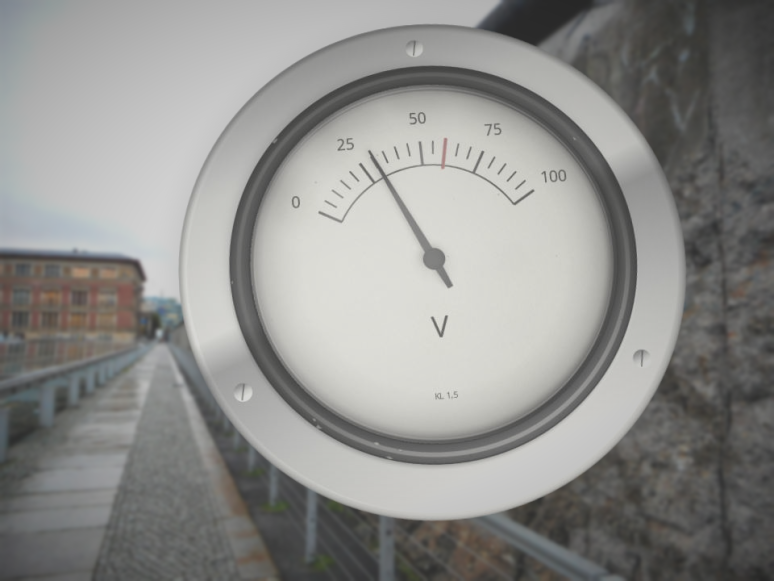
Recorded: 30 V
